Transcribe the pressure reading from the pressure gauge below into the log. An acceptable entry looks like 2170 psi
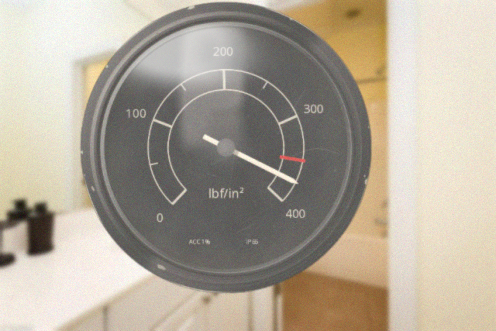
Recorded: 375 psi
